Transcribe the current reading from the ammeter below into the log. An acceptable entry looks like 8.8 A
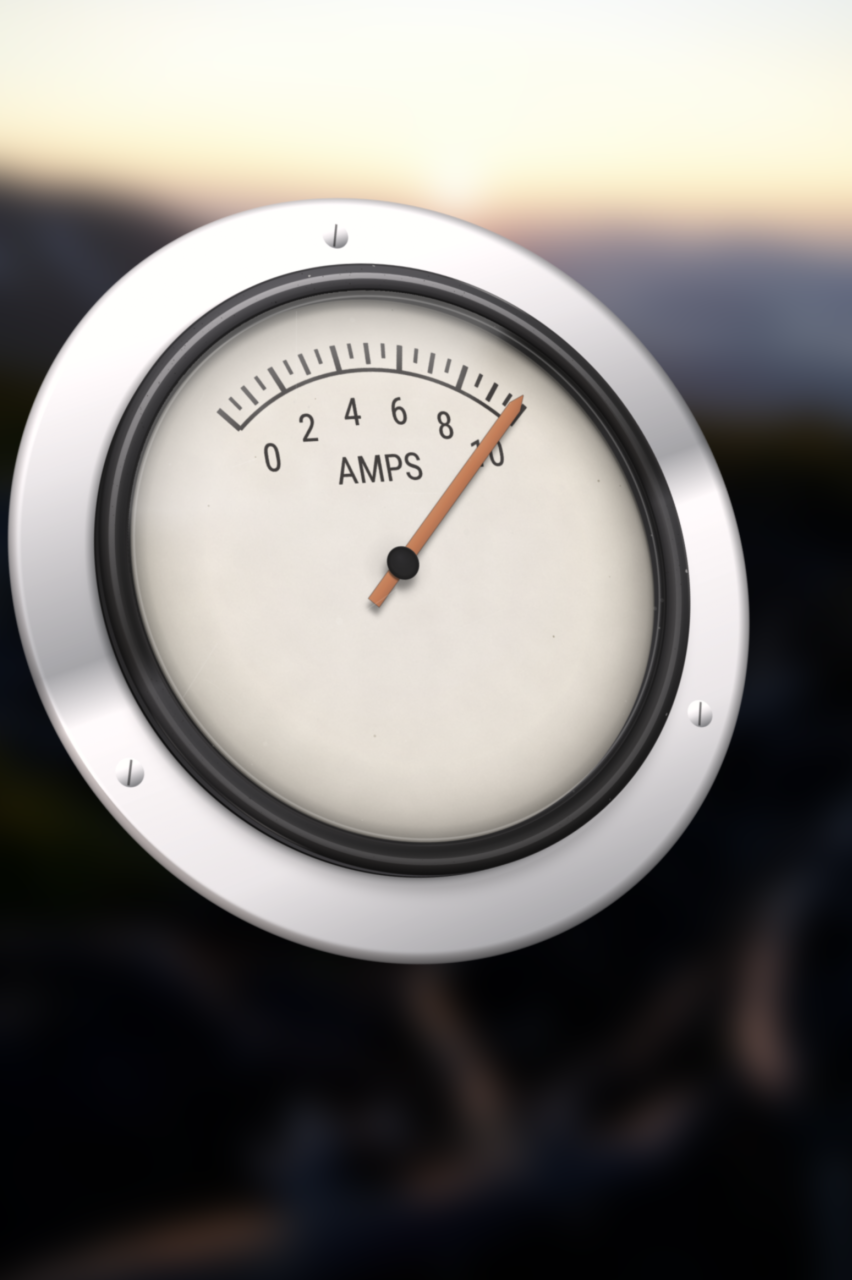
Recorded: 9.75 A
